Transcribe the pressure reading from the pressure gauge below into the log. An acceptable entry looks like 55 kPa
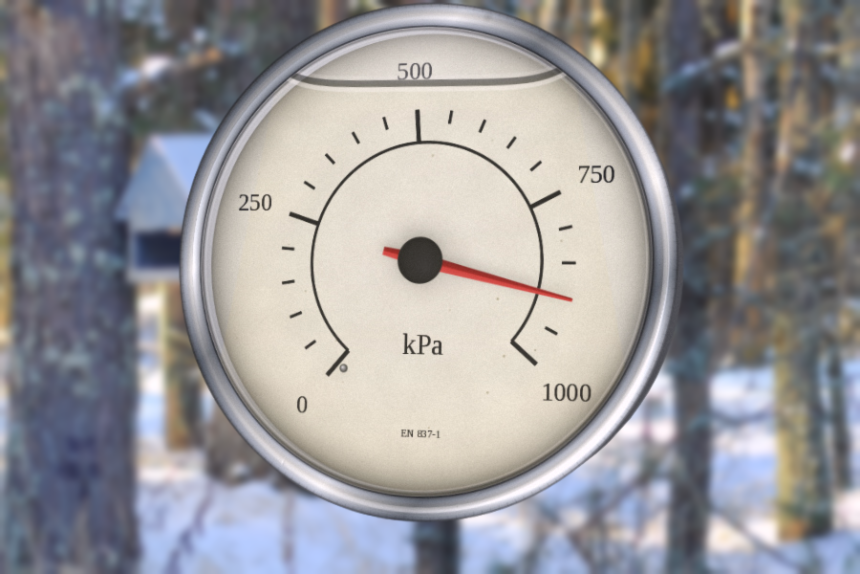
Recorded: 900 kPa
